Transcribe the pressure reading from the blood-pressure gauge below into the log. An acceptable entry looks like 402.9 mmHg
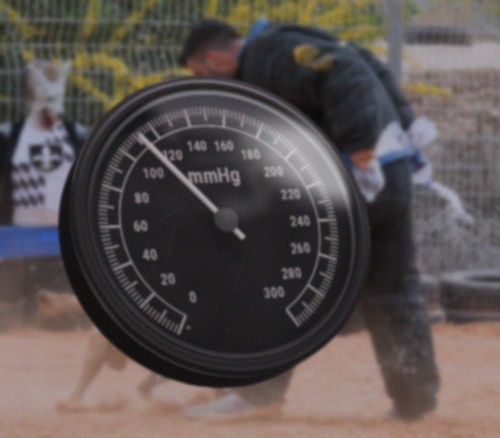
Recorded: 110 mmHg
